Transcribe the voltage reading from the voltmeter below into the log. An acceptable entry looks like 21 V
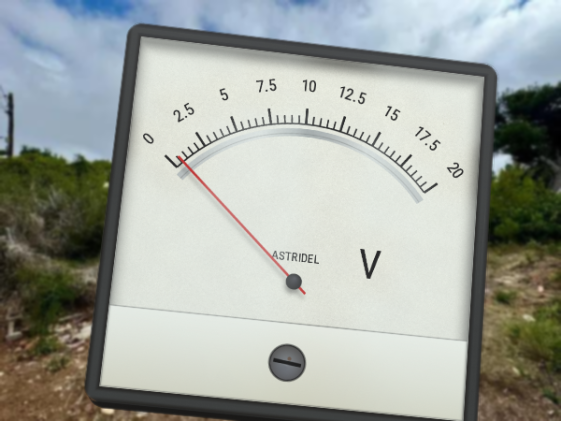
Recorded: 0.5 V
